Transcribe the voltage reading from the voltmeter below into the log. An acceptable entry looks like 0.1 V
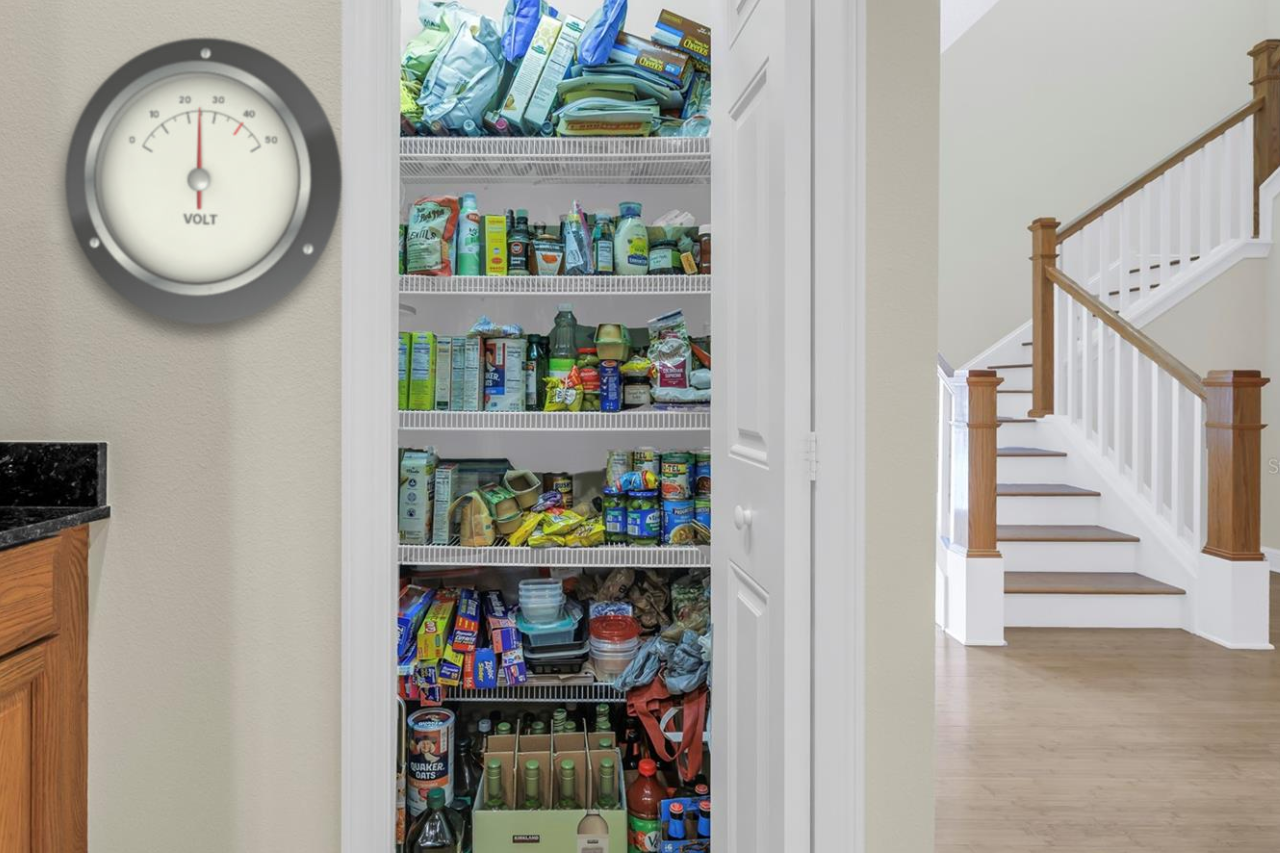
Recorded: 25 V
